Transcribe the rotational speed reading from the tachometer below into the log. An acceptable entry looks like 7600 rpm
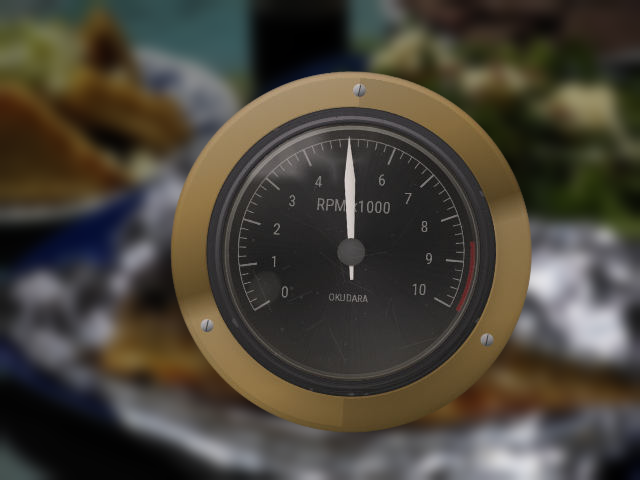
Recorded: 5000 rpm
